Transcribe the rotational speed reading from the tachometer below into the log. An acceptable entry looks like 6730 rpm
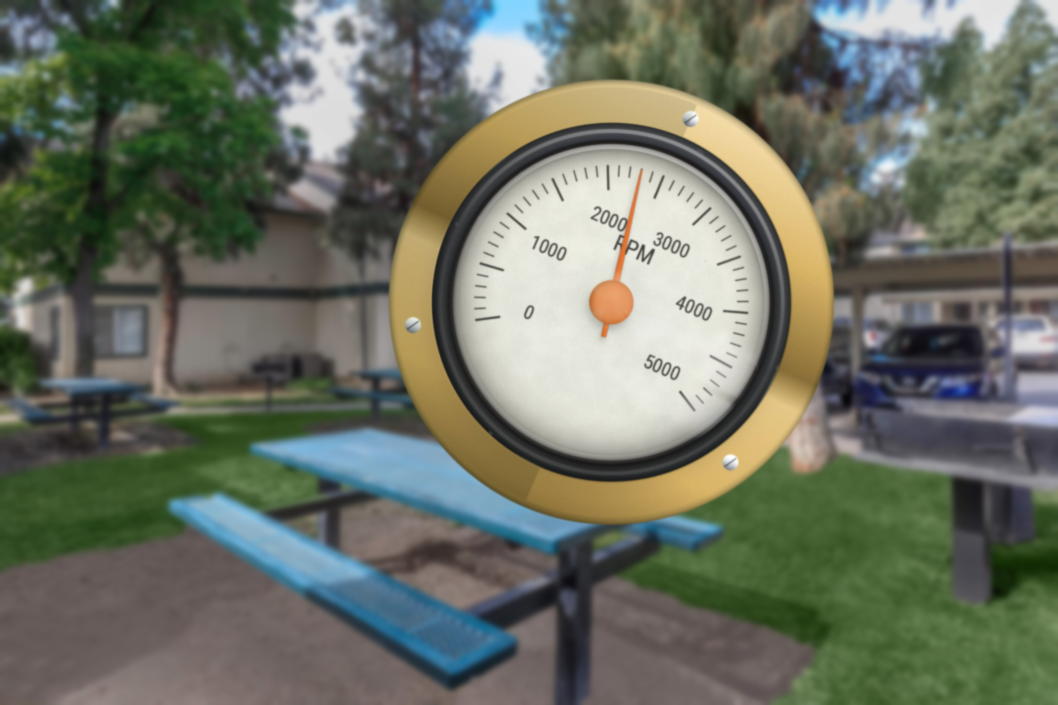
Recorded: 2300 rpm
